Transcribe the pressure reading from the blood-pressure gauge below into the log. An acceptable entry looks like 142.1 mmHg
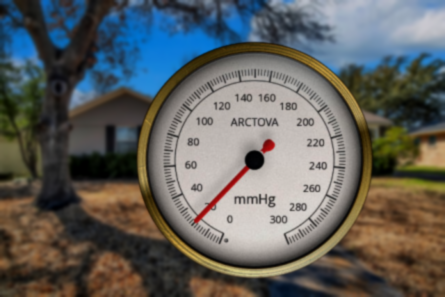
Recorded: 20 mmHg
